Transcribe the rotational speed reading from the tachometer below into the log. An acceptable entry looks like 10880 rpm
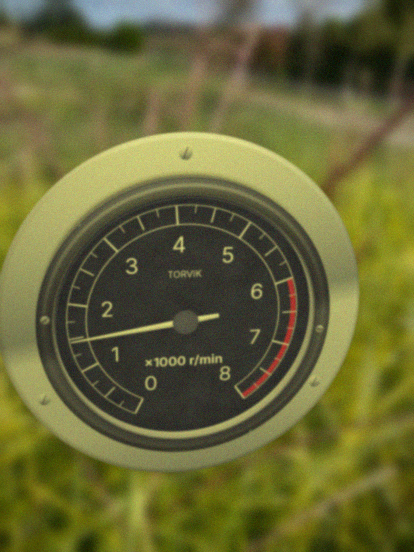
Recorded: 1500 rpm
